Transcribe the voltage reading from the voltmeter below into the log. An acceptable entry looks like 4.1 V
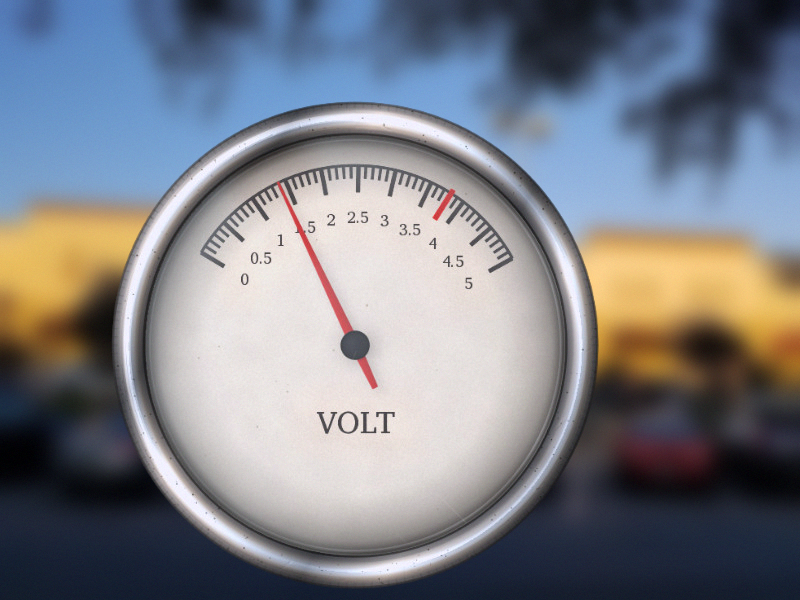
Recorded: 1.4 V
